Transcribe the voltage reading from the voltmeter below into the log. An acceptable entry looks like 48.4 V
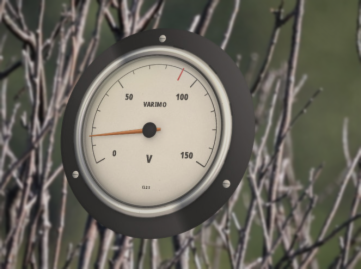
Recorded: 15 V
